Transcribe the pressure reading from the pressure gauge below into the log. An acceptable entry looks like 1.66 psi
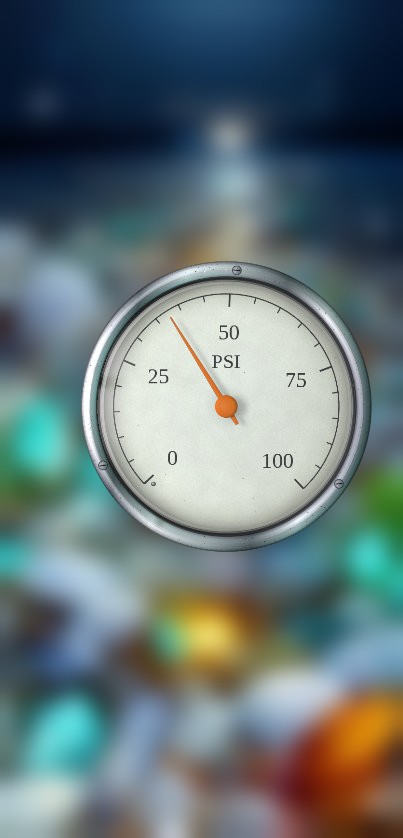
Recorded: 37.5 psi
